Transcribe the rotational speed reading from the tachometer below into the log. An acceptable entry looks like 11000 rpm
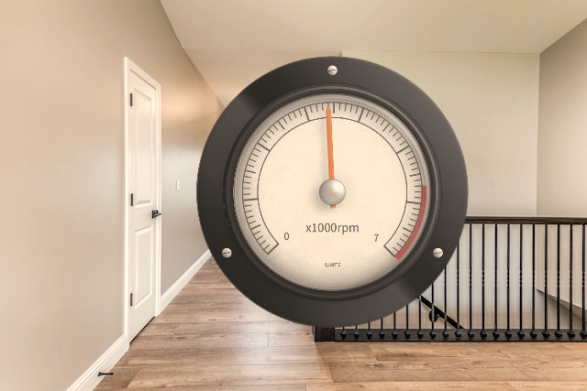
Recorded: 3400 rpm
